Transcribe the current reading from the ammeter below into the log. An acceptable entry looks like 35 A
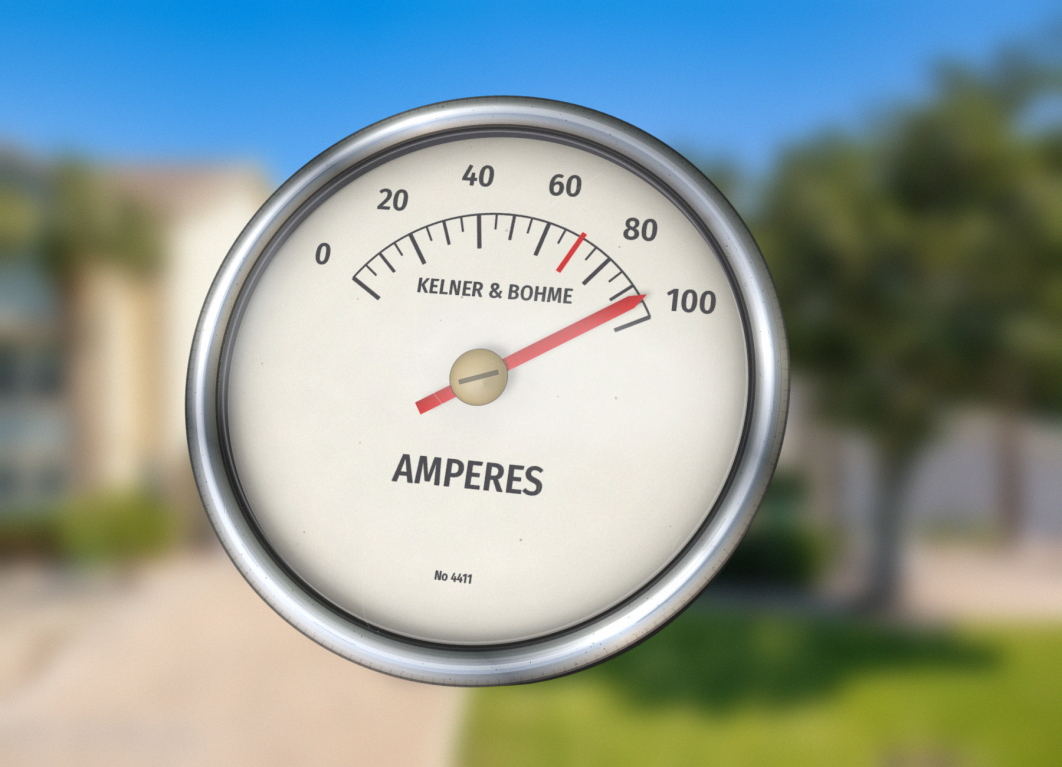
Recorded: 95 A
